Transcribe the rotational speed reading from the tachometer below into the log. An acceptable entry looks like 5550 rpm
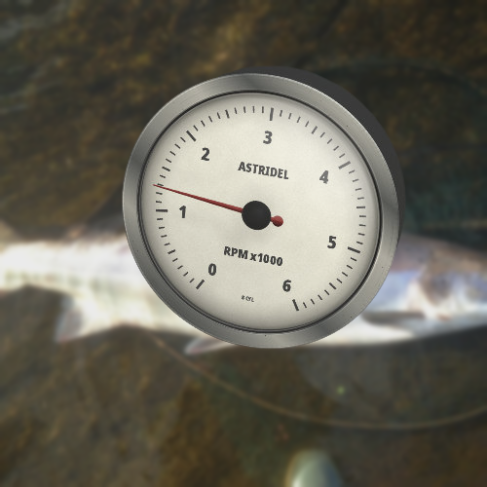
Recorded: 1300 rpm
